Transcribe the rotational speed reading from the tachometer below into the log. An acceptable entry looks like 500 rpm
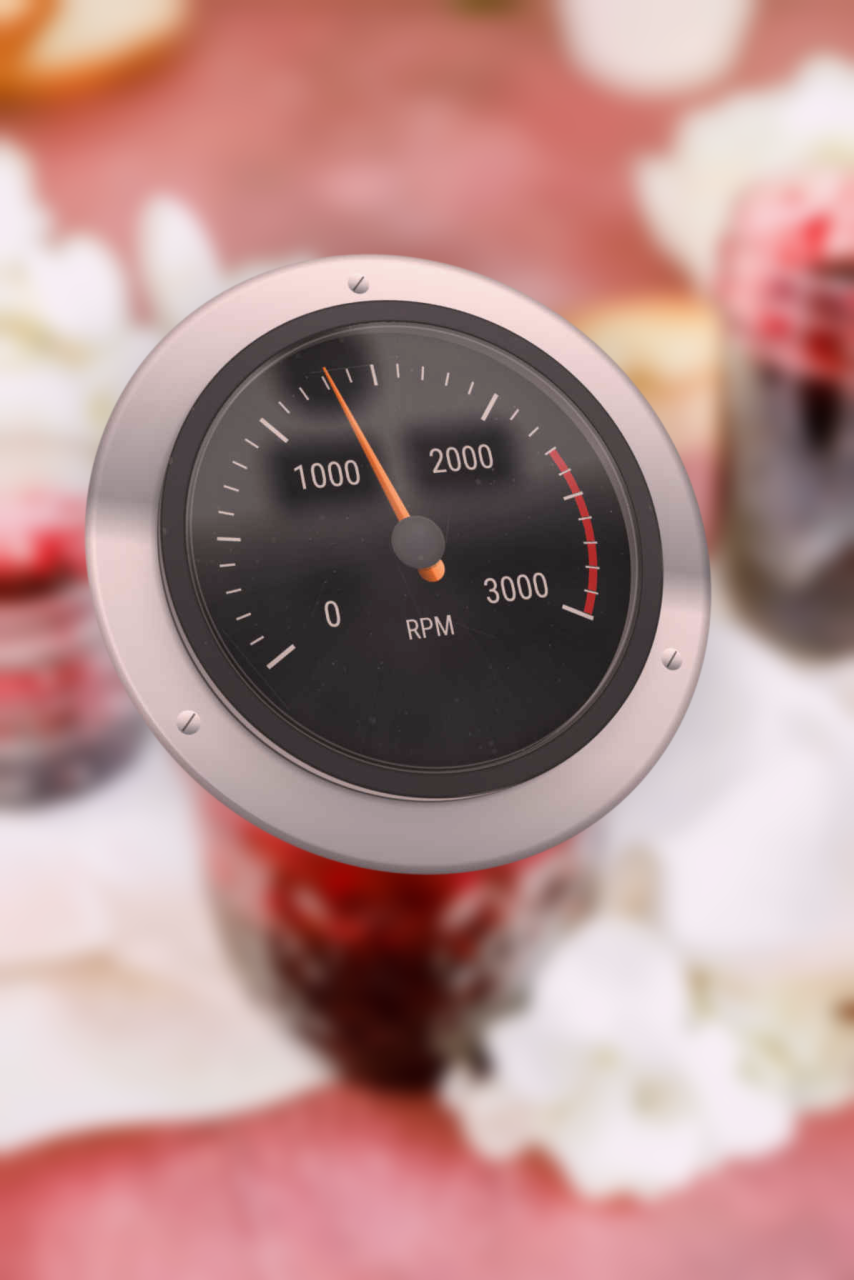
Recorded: 1300 rpm
